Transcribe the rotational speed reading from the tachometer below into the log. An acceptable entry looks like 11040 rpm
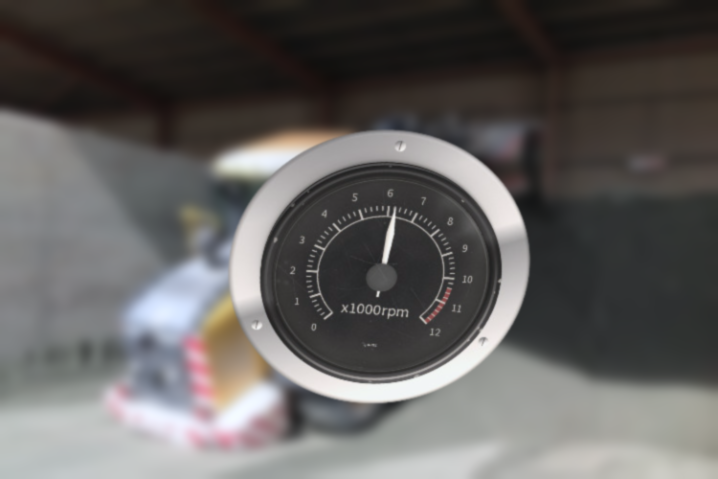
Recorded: 6200 rpm
